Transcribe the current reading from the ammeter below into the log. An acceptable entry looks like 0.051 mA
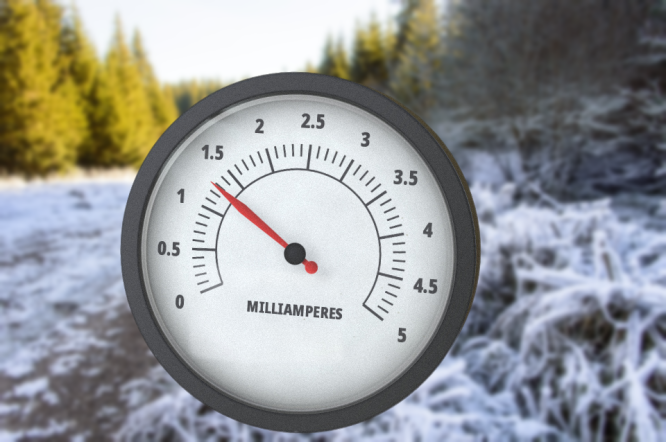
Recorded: 1.3 mA
